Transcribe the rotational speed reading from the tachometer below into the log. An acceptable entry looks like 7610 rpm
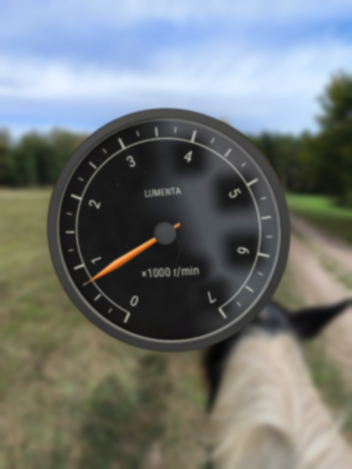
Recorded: 750 rpm
